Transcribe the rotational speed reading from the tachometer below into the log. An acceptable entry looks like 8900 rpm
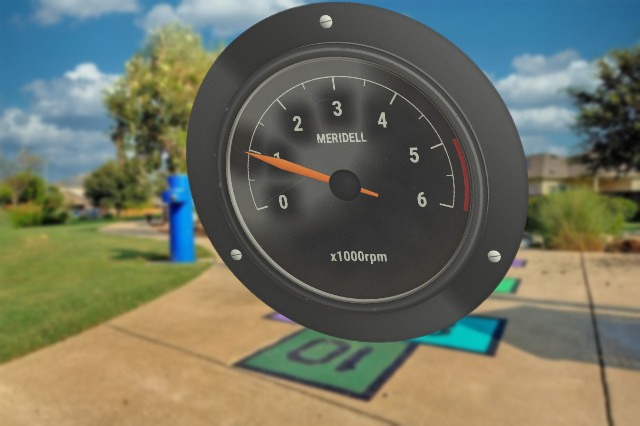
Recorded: 1000 rpm
